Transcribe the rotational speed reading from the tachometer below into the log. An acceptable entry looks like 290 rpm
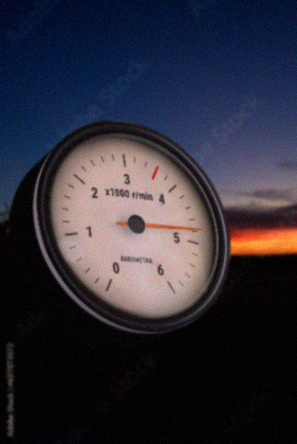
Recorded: 4800 rpm
